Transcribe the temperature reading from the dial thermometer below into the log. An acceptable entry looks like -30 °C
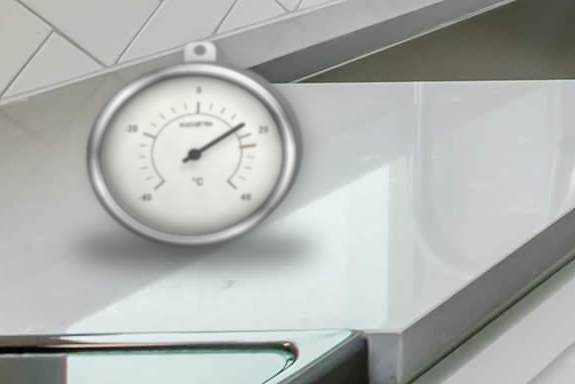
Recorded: 16 °C
